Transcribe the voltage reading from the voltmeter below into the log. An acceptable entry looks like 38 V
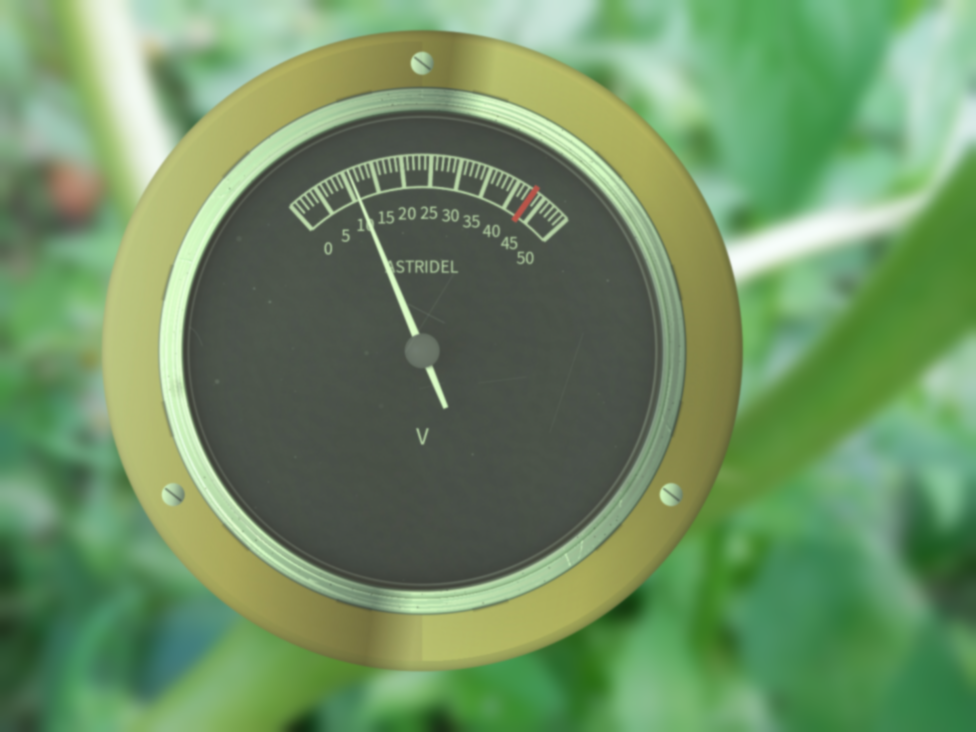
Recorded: 11 V
